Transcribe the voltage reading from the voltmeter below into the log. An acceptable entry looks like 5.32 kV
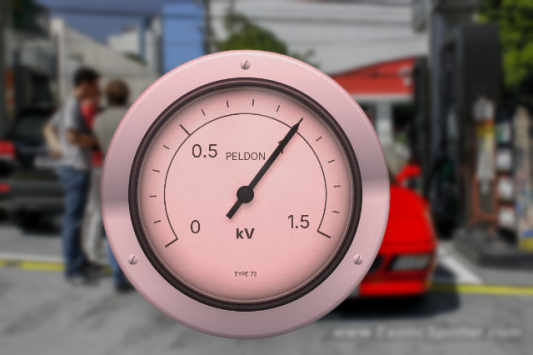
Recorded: 1 kV
